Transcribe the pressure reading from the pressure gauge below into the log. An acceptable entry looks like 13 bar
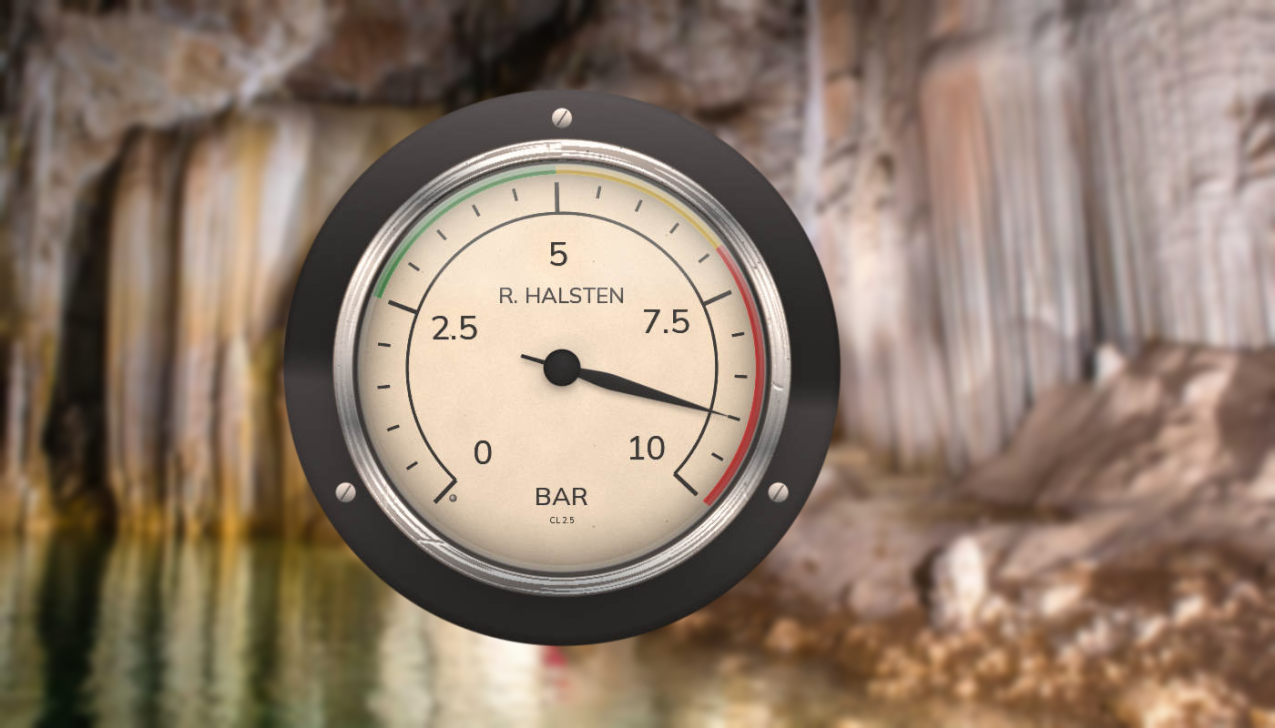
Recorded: 9 bar
